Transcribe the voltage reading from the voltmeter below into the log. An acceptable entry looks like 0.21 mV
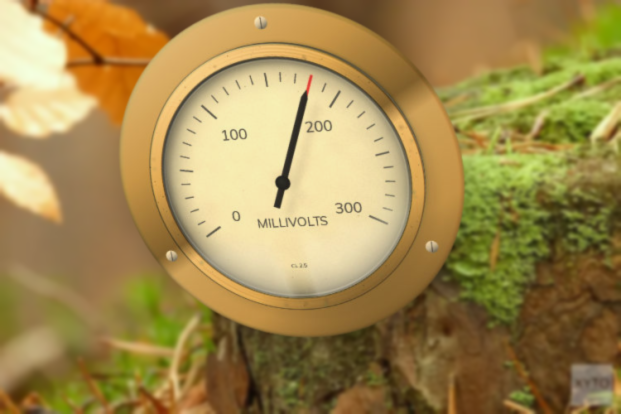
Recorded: 180 mV
